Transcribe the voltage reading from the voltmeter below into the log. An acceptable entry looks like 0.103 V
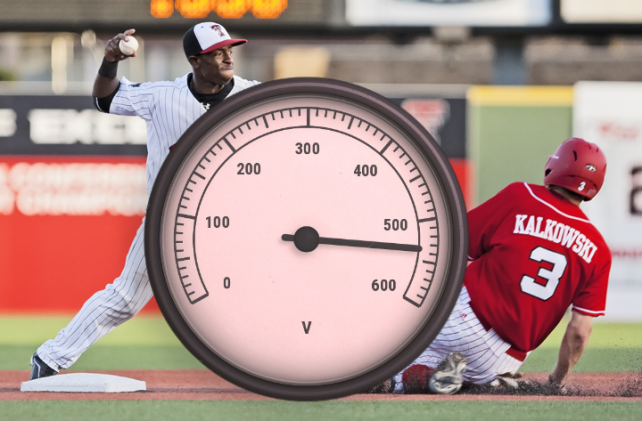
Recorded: 535 V
